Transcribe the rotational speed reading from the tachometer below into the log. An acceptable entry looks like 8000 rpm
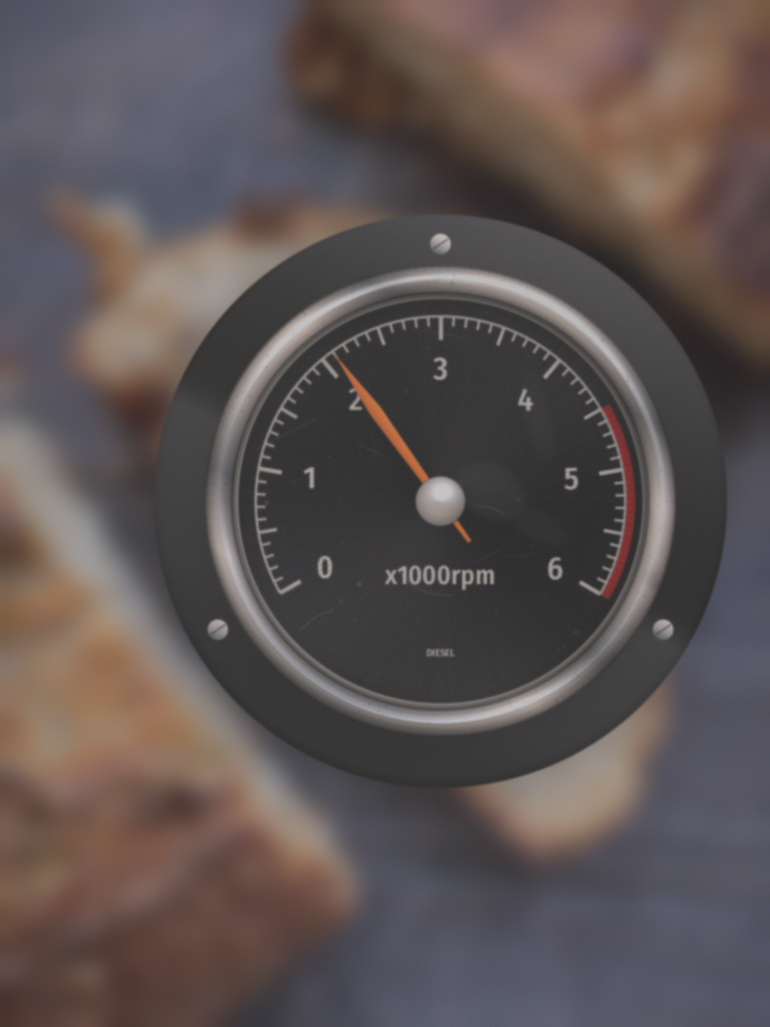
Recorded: 2100 rpm
